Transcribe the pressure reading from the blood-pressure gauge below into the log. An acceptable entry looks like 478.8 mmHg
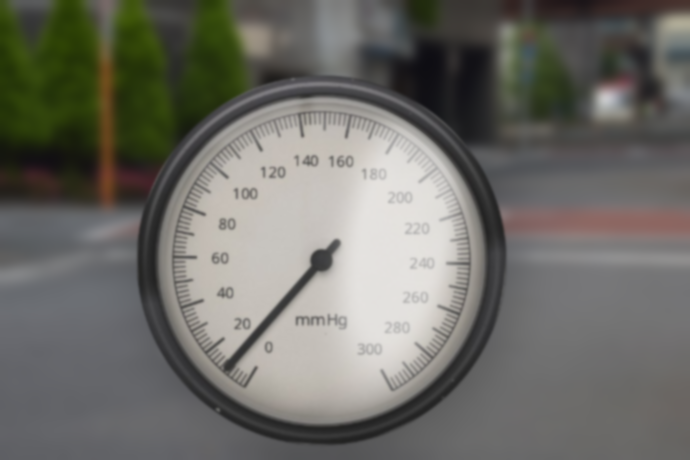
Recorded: 10 mmHg
